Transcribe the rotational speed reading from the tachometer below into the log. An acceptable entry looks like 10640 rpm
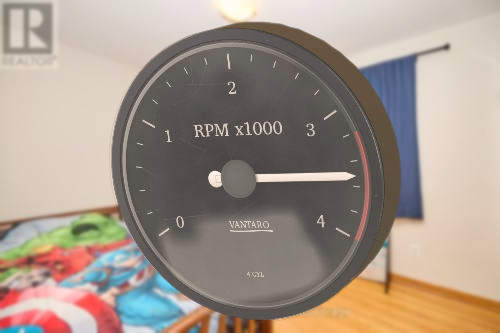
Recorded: 3500 rpm
